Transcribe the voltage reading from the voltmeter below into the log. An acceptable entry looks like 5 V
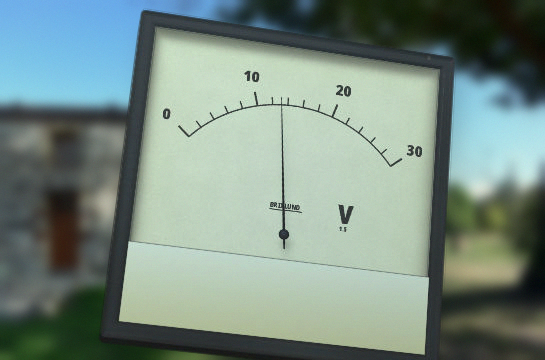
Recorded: 13 V
